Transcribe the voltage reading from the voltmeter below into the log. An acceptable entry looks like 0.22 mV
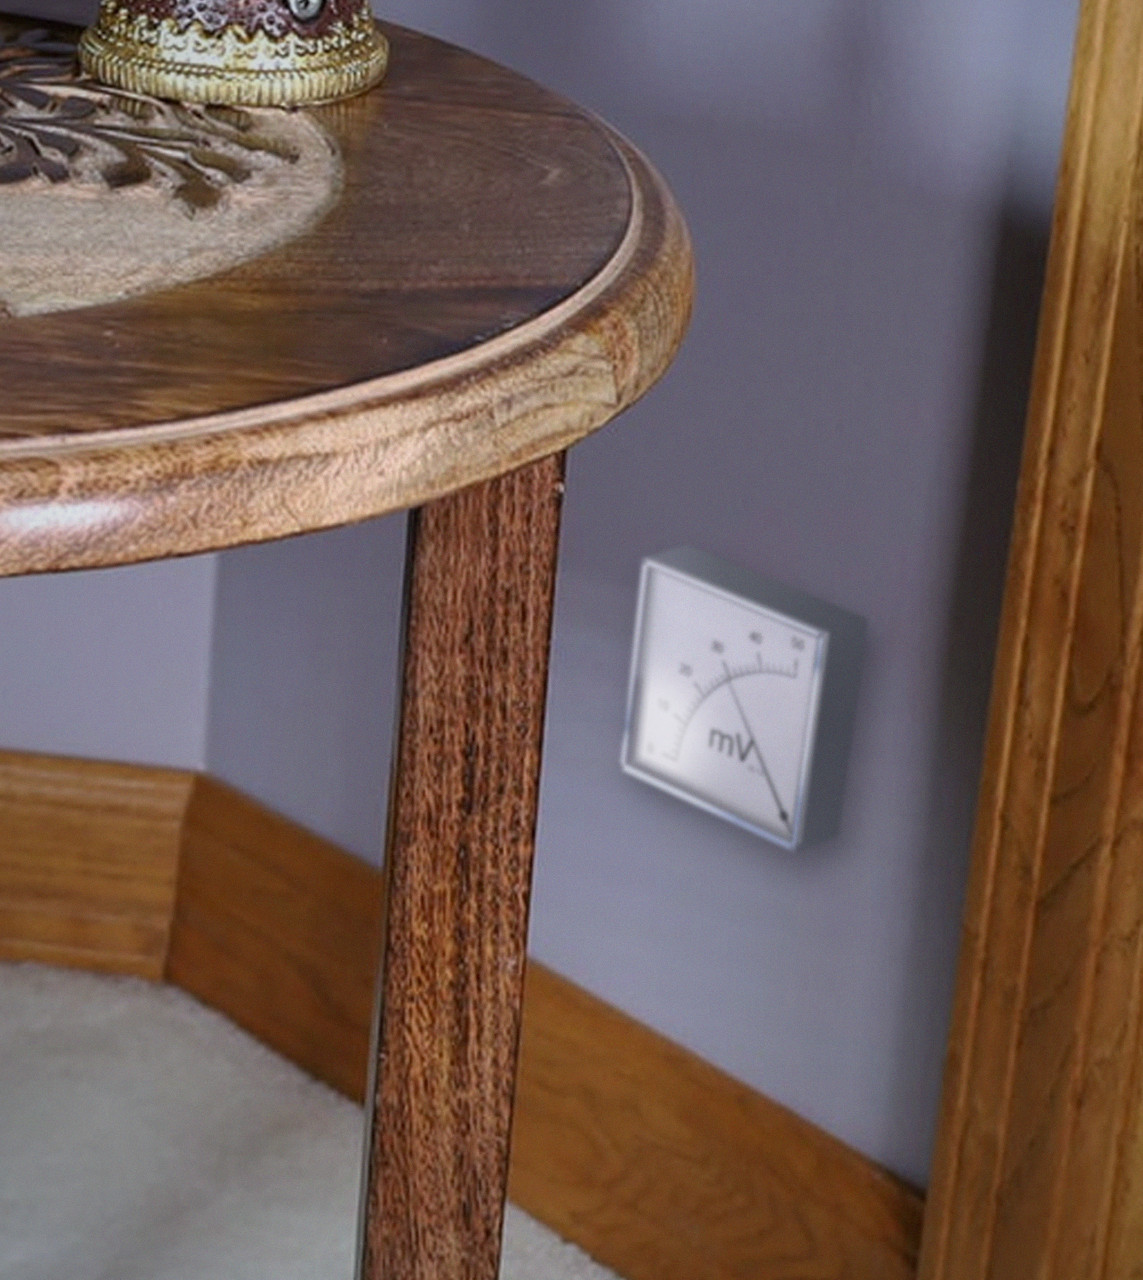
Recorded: 30 mV
